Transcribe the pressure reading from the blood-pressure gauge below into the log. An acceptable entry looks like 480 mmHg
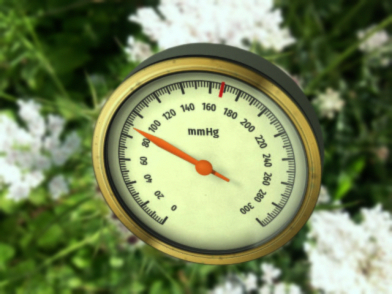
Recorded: 90 mmHg
